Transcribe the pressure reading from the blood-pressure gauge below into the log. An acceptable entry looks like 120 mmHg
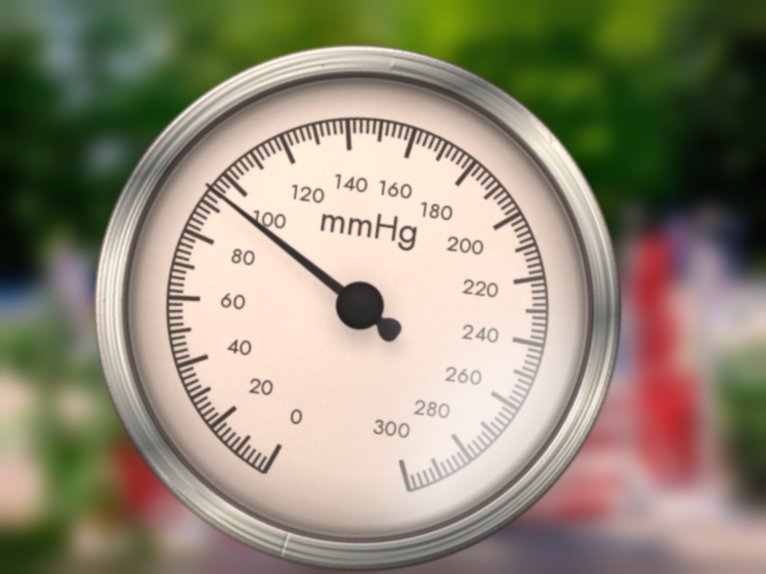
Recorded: 94 mmHg
